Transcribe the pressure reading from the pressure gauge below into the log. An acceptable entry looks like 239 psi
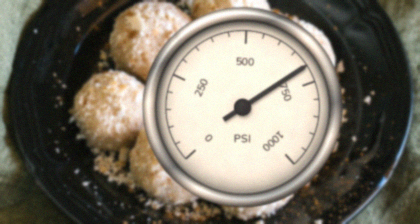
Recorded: 700 psi
